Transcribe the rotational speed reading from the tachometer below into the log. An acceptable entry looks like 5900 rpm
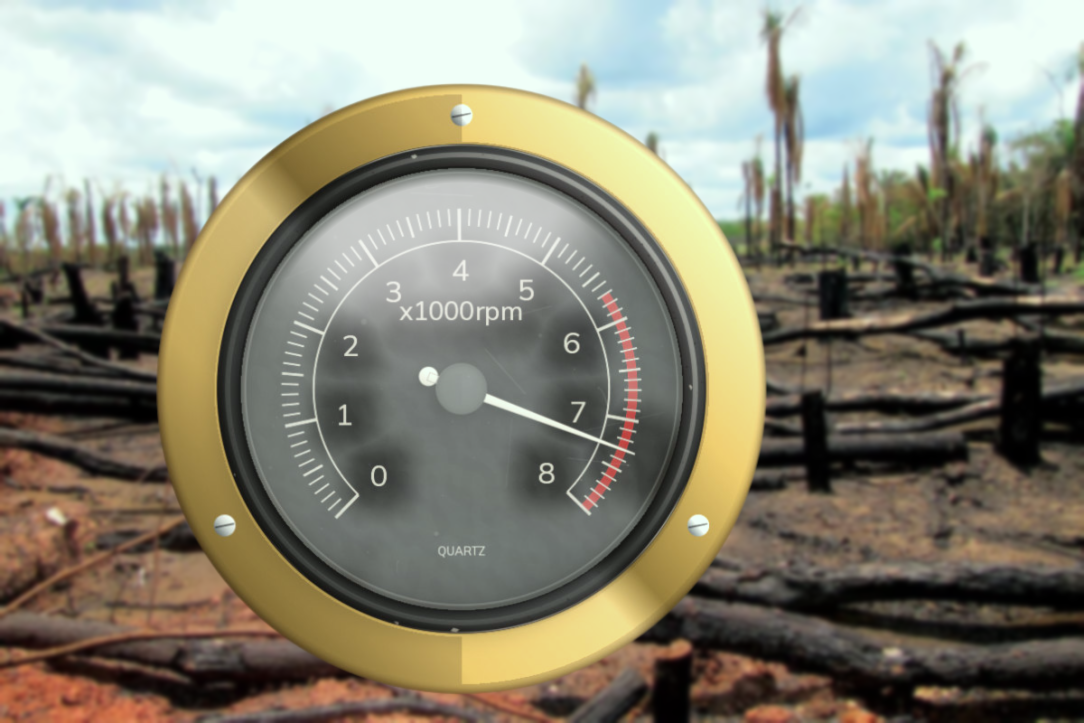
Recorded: 7300 rpm
